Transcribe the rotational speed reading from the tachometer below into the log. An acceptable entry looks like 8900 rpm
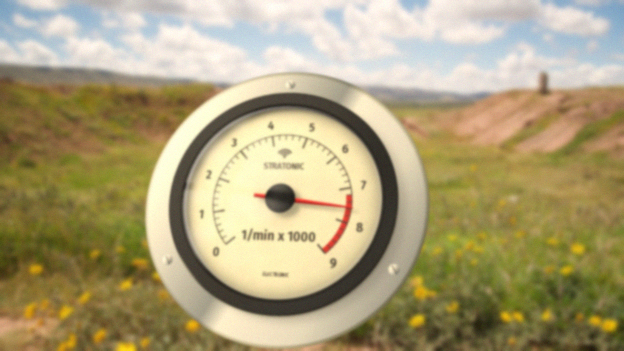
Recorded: 7600 rpm
